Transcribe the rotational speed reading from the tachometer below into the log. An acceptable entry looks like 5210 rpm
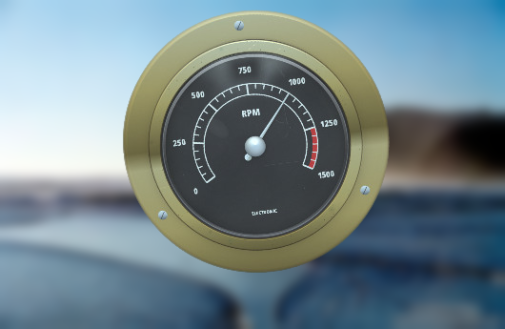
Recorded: 1000 rpm
